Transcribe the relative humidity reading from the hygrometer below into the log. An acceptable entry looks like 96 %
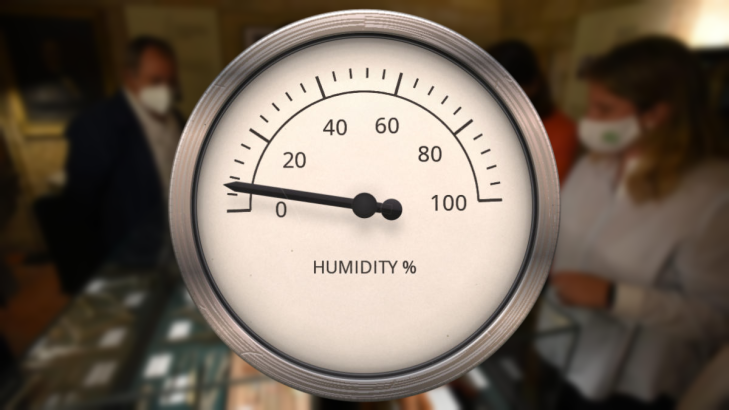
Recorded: 6 %
